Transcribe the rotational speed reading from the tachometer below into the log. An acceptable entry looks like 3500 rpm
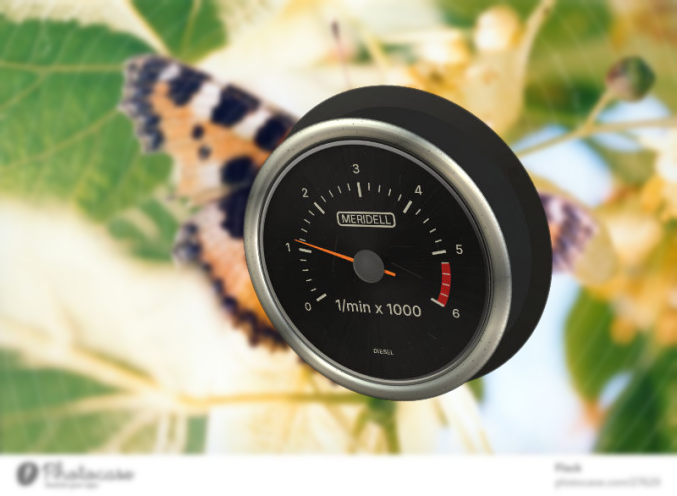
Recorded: 1200 rpm
